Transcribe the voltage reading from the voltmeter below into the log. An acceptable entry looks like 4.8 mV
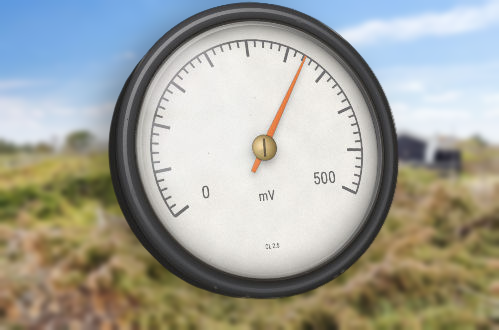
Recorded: 320 mV
